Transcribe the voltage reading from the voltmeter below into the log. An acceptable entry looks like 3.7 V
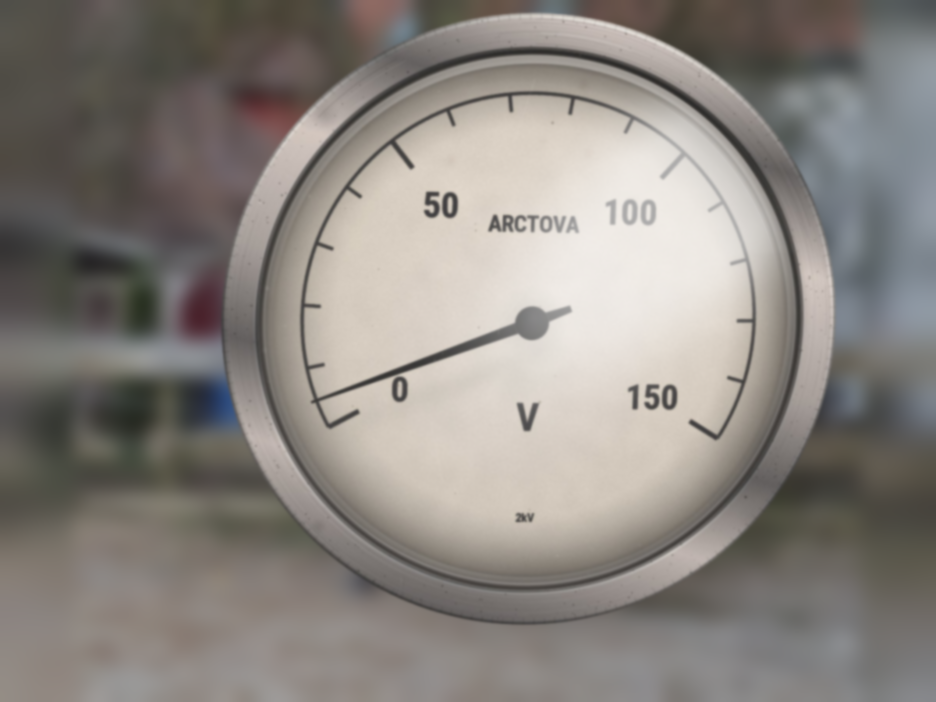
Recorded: 5 V
